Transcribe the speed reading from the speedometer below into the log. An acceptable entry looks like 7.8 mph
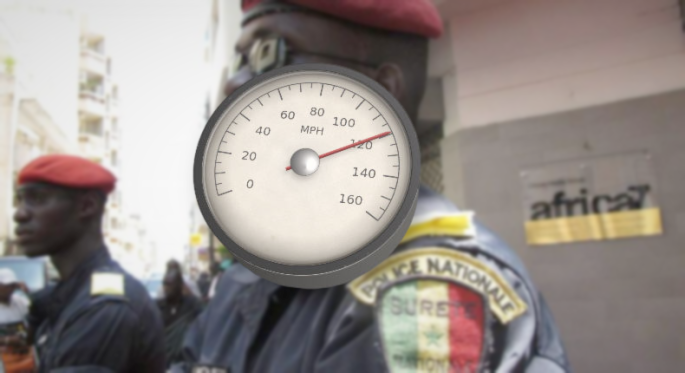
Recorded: 120 mph
